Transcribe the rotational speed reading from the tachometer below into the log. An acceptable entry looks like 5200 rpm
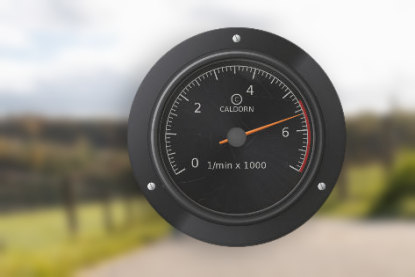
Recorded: 5600 rpm
